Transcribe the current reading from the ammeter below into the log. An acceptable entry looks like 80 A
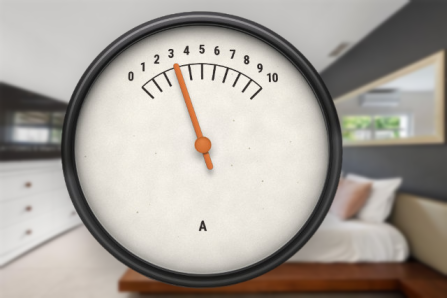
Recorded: 3 A
